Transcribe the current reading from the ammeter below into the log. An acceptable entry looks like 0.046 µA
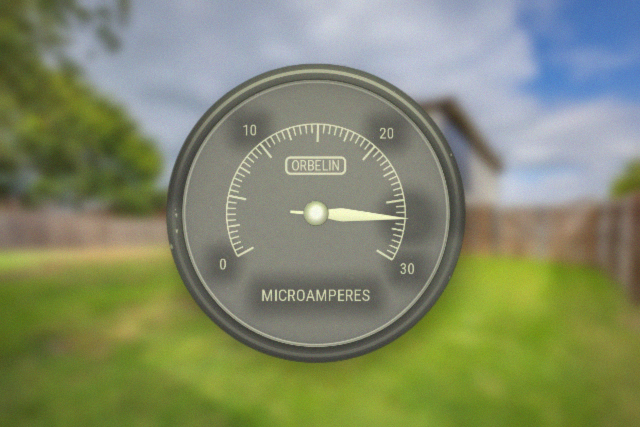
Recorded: 26.5 µA
